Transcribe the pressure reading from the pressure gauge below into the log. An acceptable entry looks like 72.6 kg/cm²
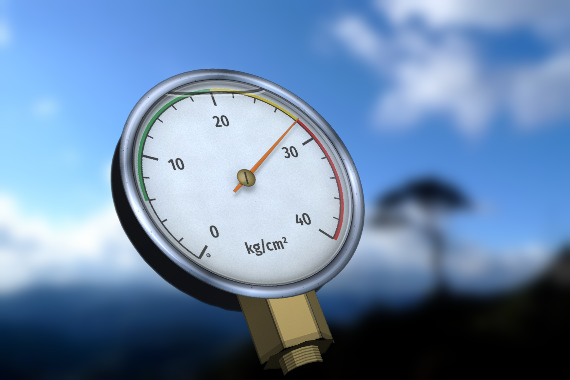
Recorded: 28 kg/cm²
